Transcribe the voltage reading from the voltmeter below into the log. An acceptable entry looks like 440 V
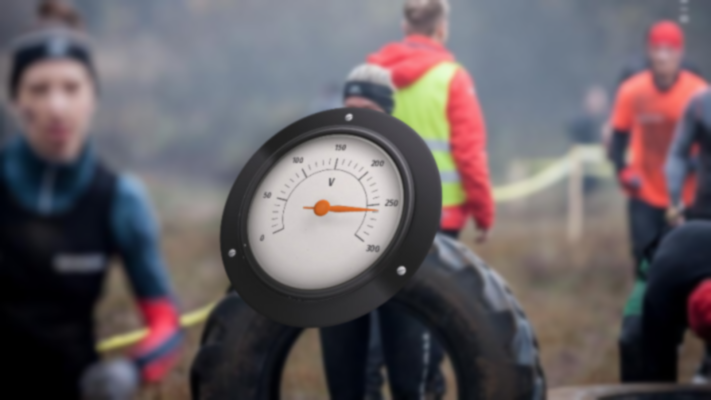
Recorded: 260 V
